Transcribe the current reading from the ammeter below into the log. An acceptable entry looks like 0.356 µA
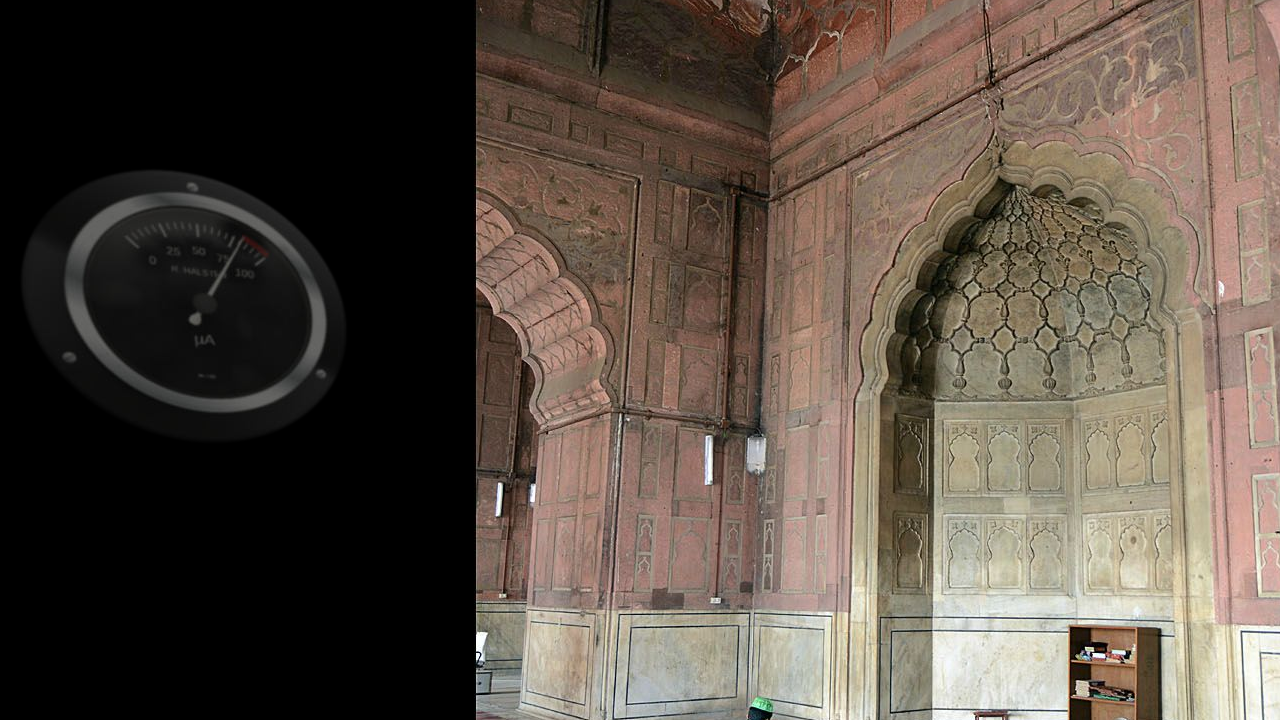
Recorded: 80 µA
